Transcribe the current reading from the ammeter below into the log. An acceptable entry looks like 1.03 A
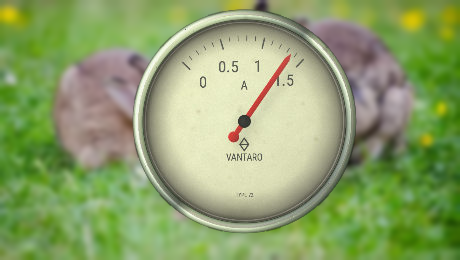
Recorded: 1.35 A
